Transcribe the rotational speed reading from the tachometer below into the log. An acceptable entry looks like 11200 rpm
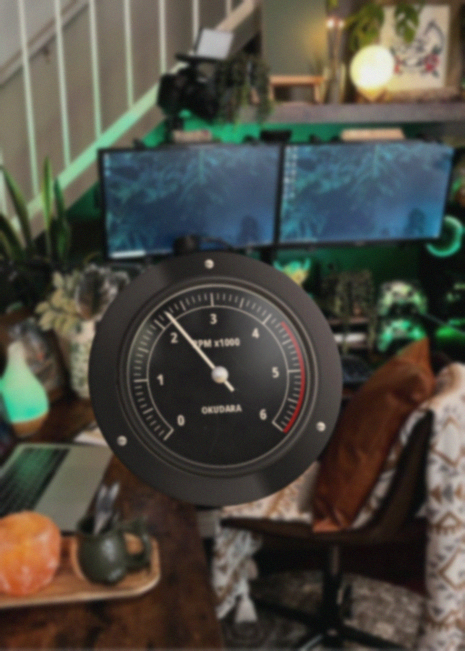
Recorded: 2200 rpm
